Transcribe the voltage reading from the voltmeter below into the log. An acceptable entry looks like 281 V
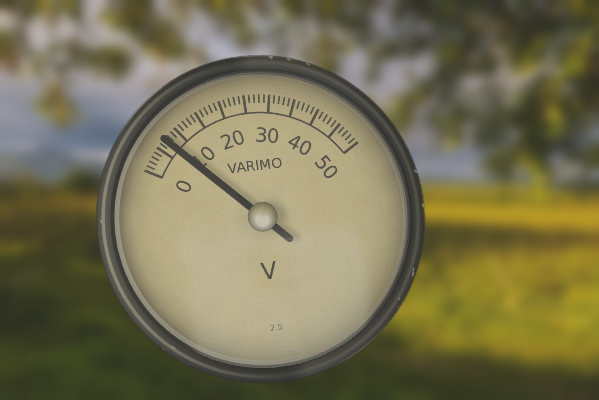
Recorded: 7 V
